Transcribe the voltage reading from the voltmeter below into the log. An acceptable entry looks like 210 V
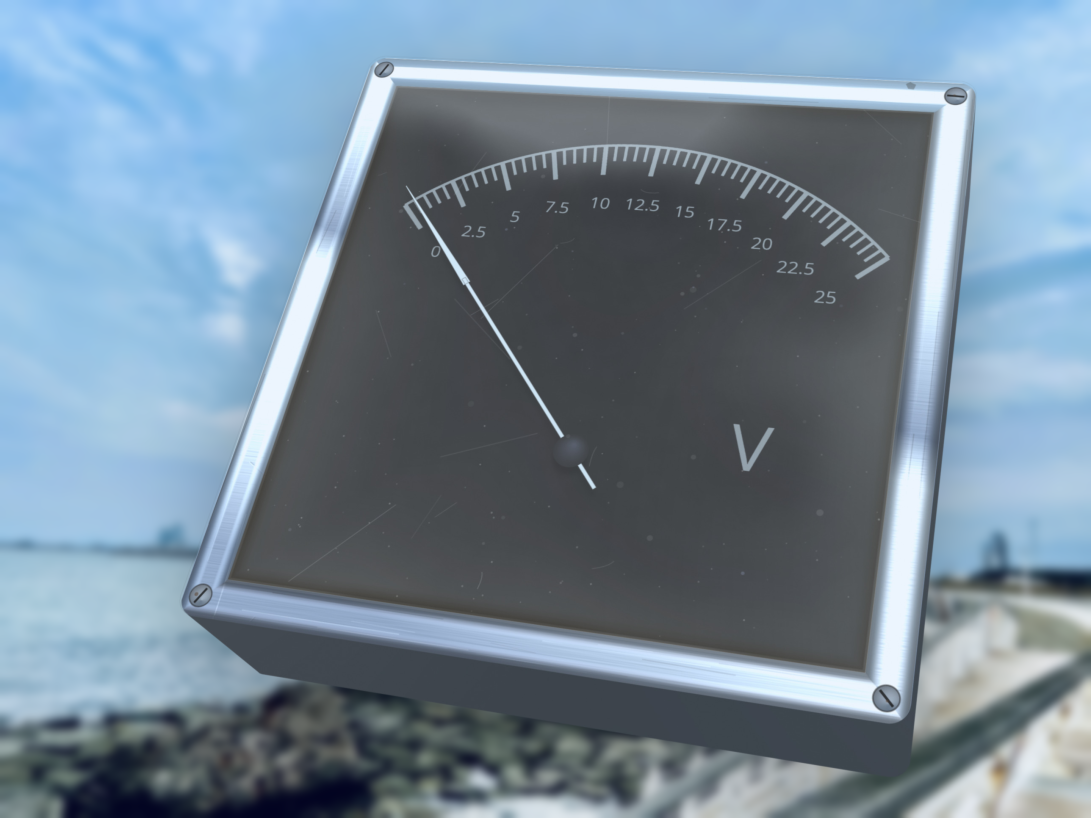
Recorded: 0.5 V
